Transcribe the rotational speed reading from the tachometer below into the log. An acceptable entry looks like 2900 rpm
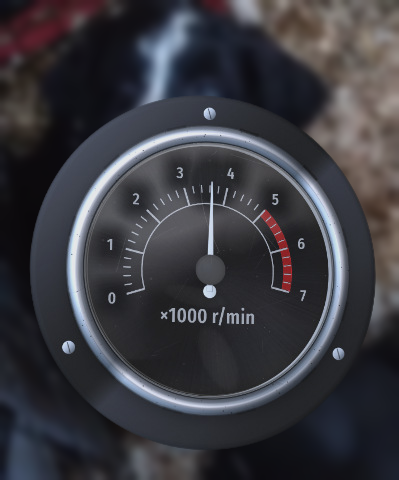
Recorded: 3600 rpm
